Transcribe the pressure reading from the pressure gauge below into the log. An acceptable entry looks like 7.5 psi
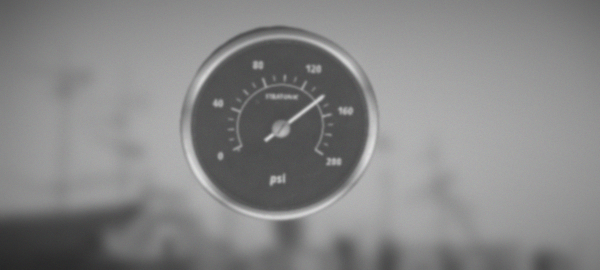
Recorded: 140 psi
